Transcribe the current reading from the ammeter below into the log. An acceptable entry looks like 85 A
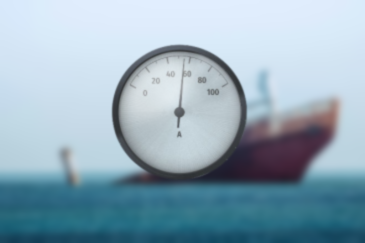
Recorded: 55 A
